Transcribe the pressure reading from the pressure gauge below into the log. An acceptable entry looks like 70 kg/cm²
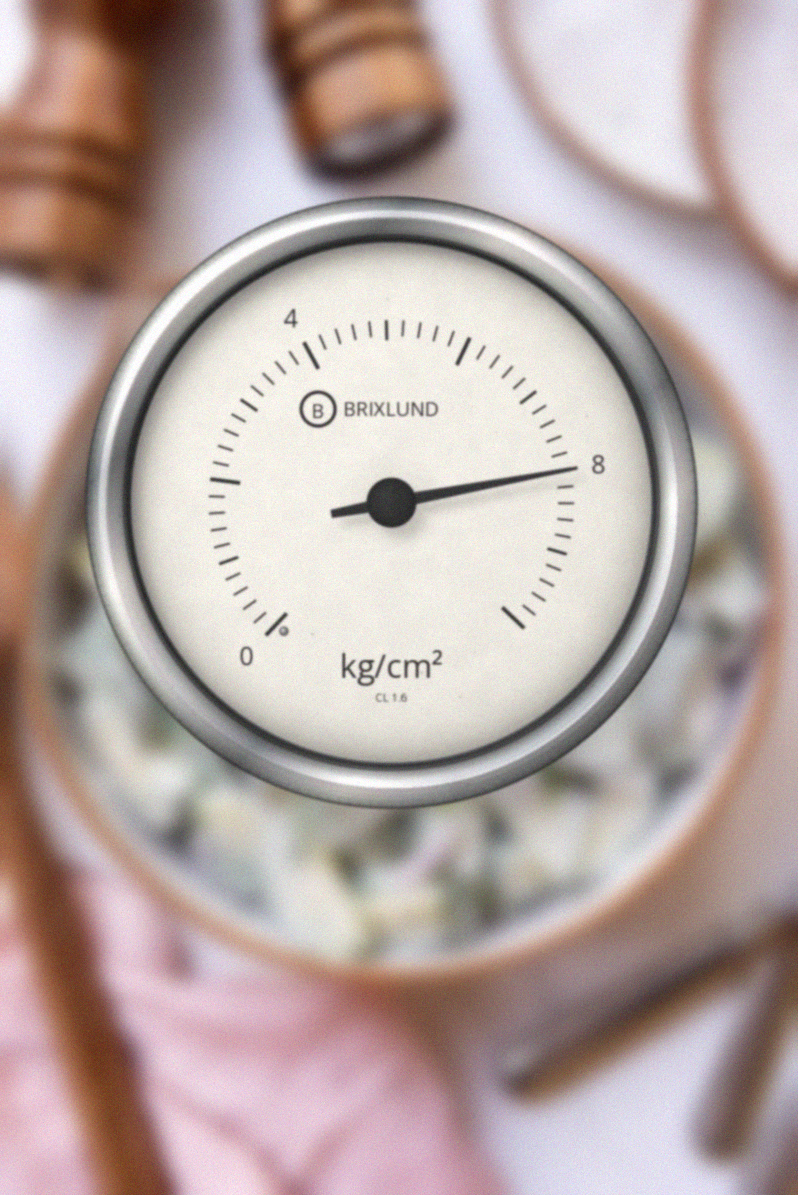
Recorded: 8 kg/cm²
